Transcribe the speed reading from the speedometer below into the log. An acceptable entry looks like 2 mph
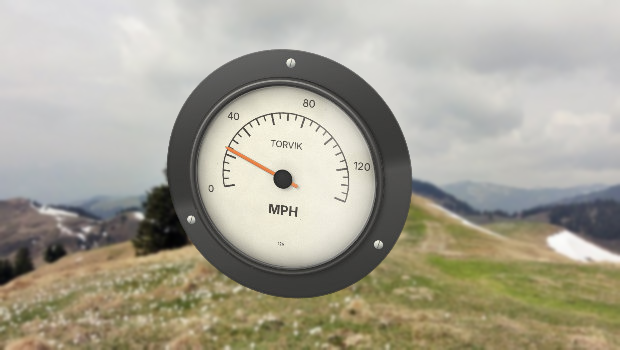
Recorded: 25 mph
